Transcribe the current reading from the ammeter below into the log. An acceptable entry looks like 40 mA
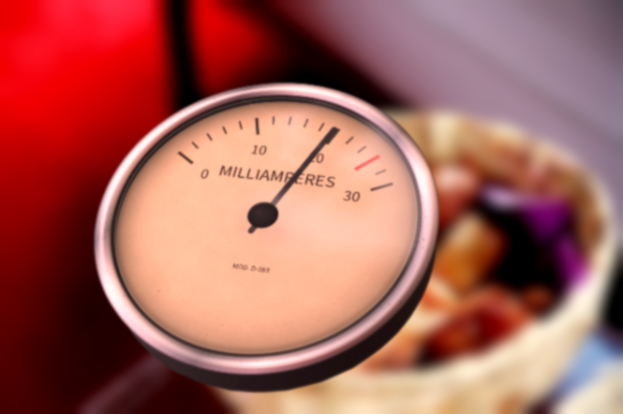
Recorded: 20 mA
